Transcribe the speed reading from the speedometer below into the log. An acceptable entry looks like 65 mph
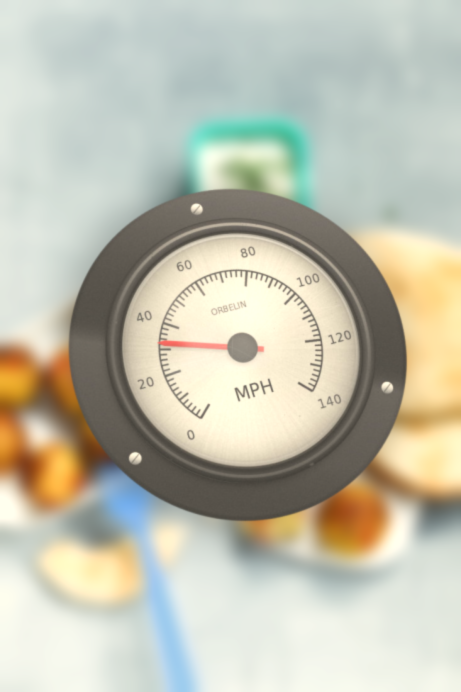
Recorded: 32 mph
